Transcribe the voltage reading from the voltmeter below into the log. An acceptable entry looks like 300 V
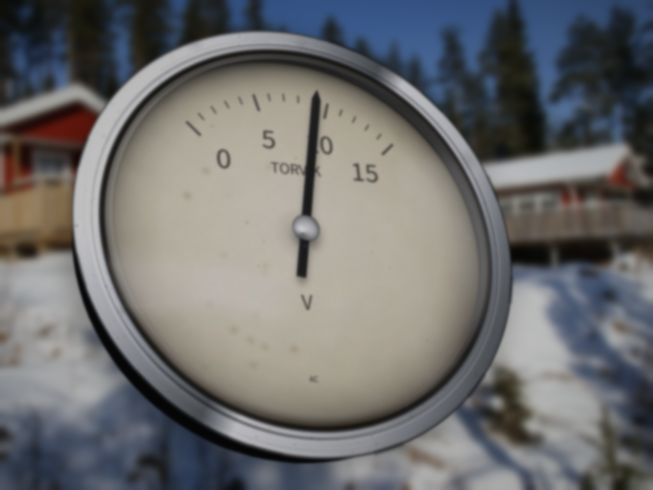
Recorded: 9 V
